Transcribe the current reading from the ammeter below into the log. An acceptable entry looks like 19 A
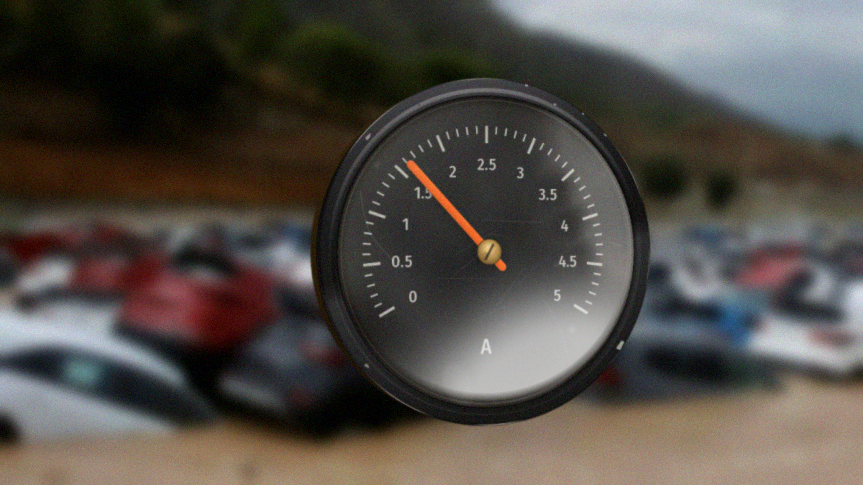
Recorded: 1.6 A
